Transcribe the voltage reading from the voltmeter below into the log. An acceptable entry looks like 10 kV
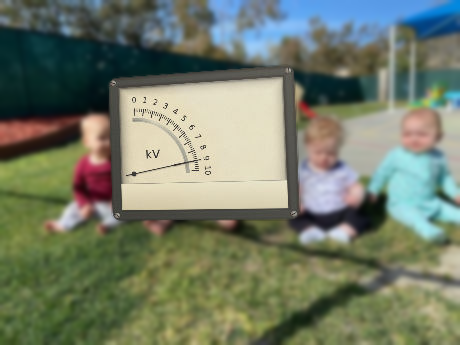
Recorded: 9 kV
